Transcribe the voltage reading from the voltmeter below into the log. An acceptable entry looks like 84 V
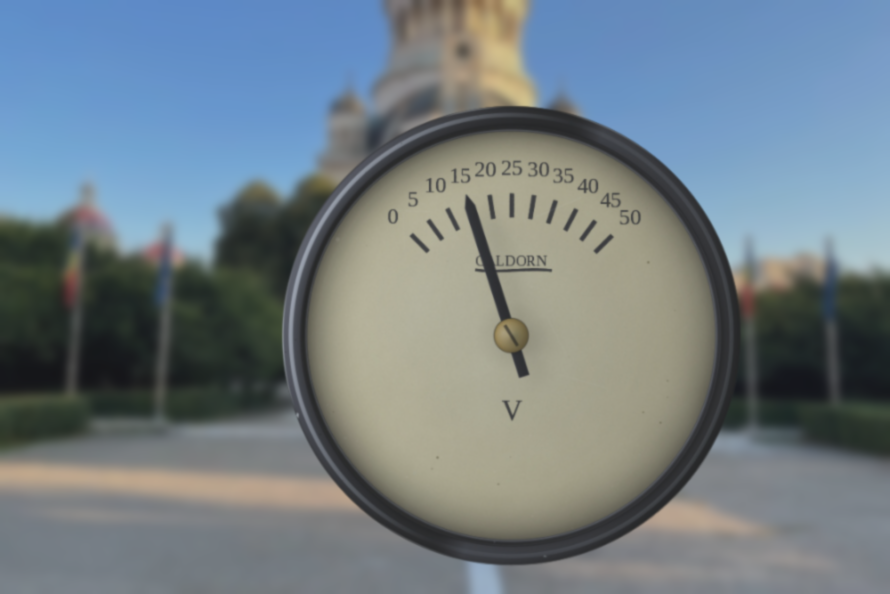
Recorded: 15 V
